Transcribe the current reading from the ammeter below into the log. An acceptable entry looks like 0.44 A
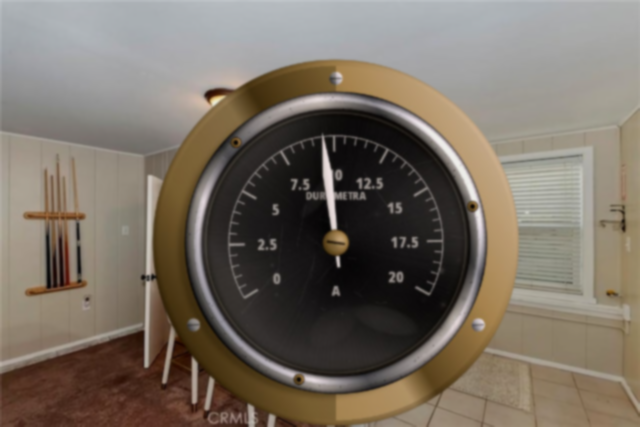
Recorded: 9.5 A
